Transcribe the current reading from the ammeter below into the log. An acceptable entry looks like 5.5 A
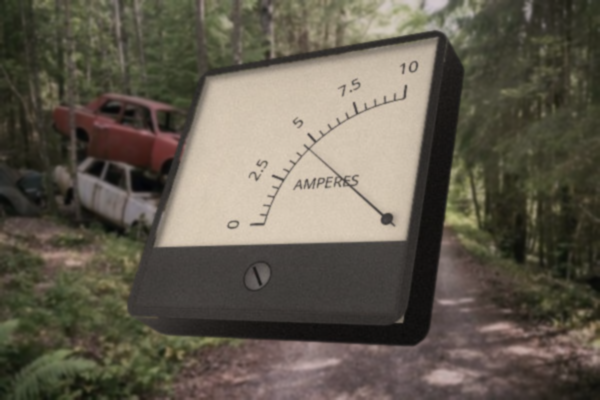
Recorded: 4.5 A
